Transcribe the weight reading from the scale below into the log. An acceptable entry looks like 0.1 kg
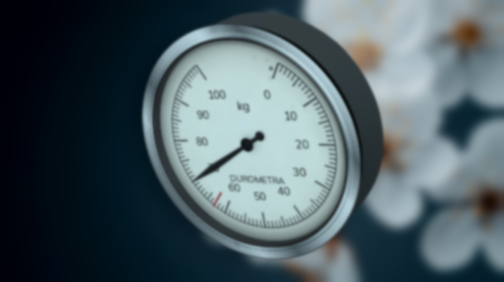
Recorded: 70 kg
